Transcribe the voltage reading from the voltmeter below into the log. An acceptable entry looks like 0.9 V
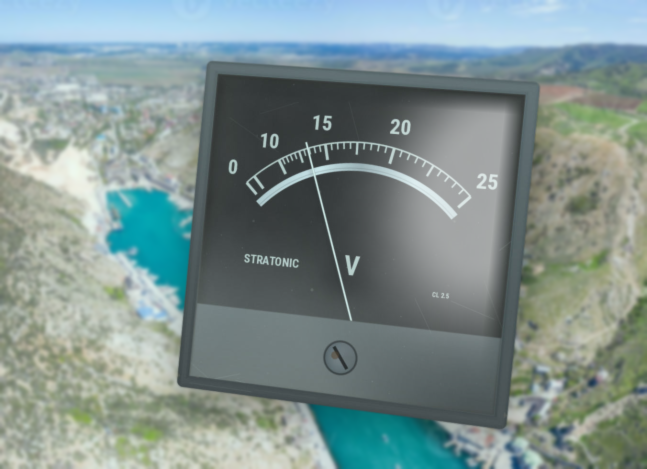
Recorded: 13.5 V
